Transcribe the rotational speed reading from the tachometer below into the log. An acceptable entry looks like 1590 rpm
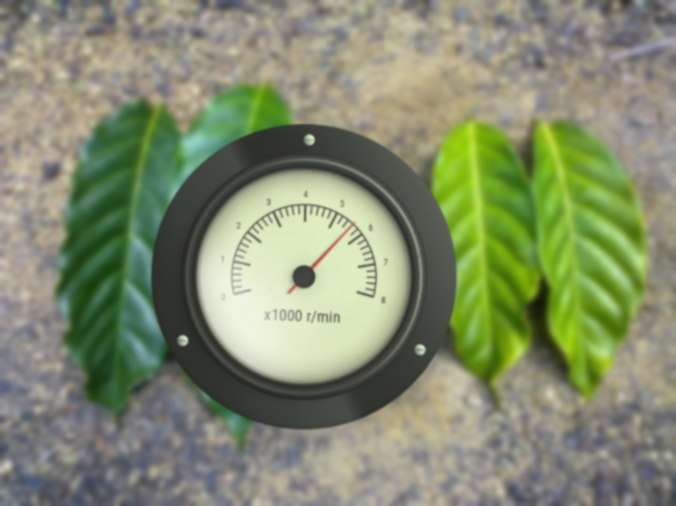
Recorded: 5600 rpm
